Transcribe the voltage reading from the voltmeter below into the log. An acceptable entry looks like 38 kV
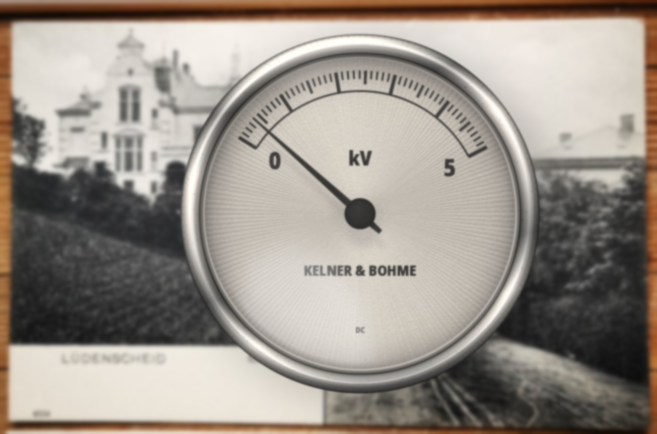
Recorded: 0.4 kV
